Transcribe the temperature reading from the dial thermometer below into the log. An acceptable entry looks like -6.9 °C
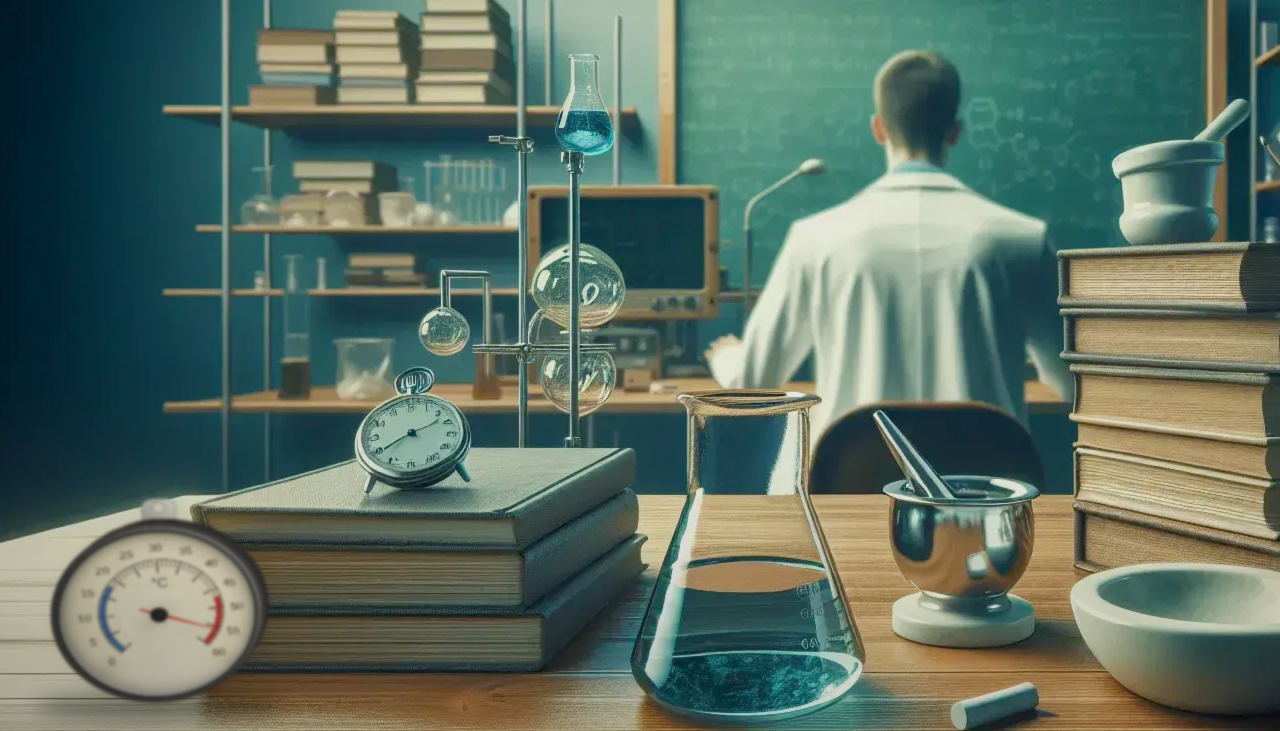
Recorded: 55 °C
